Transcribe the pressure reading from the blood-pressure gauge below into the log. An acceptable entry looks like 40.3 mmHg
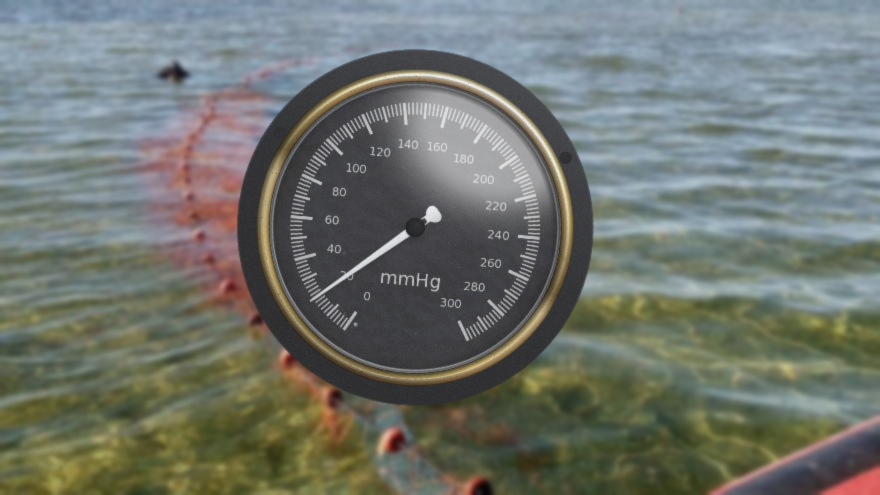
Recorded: 20 mmHg
